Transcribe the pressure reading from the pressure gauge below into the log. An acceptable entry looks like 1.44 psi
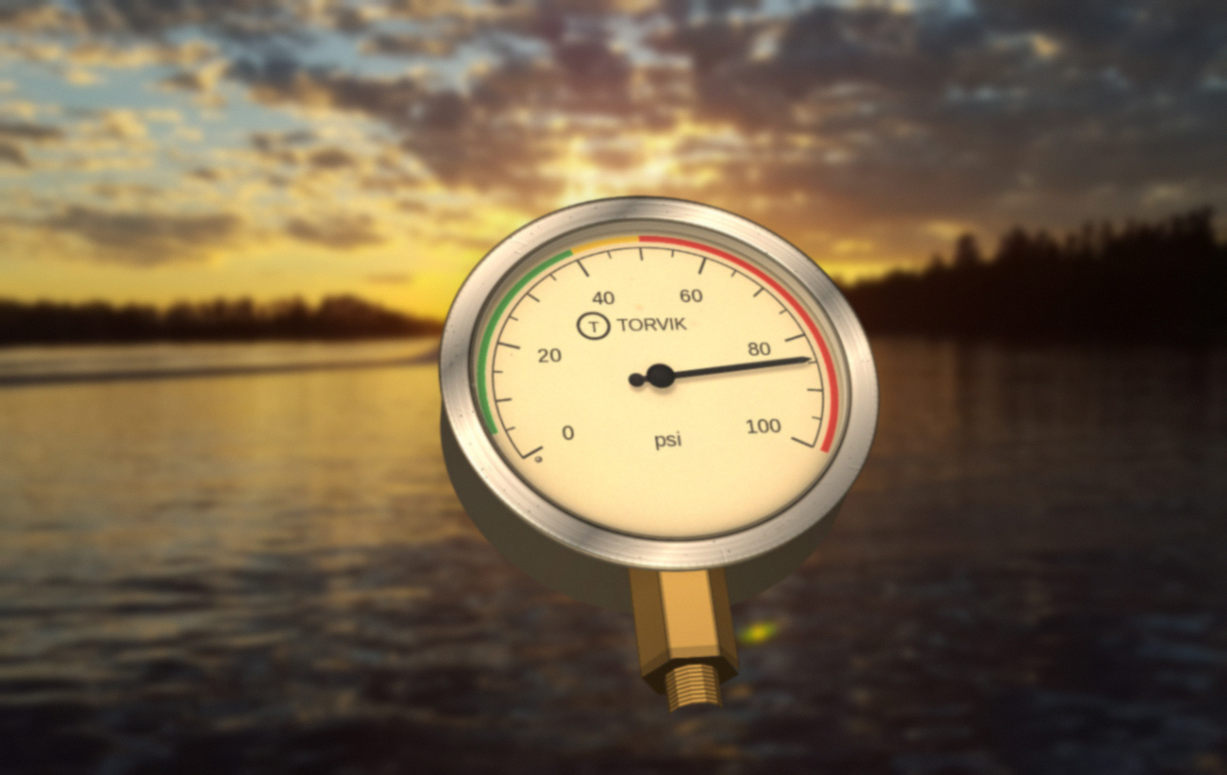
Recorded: 85 psi
